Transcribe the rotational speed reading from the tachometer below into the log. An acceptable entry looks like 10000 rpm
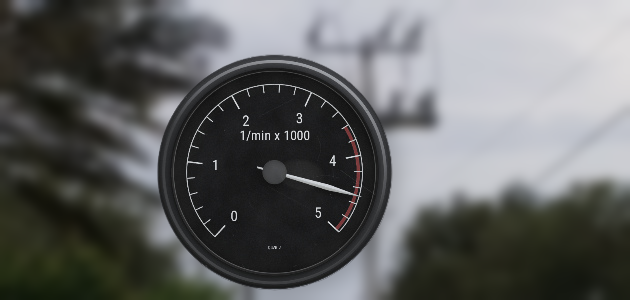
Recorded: 4500 rpm
